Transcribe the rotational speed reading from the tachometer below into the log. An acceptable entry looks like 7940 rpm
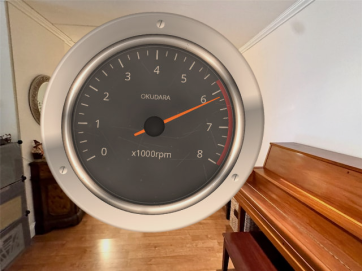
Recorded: 6125 rpm
